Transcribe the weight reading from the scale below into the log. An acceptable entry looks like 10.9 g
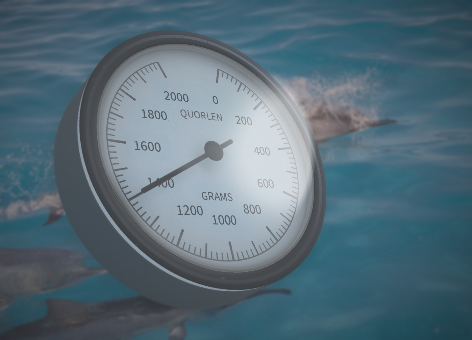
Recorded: 1400 g
